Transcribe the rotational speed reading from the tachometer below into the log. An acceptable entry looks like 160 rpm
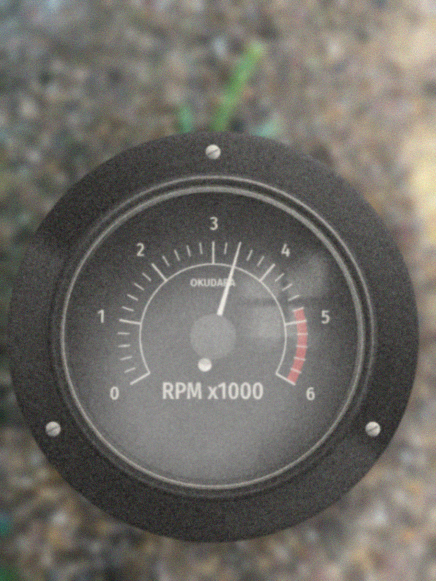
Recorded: 3400 rpm
